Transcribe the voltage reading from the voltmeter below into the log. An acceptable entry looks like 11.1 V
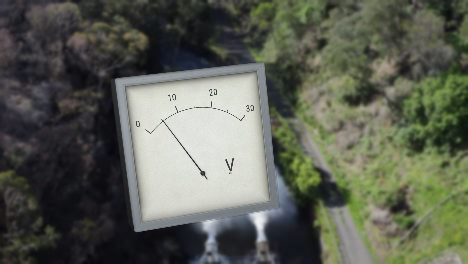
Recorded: 5 V
